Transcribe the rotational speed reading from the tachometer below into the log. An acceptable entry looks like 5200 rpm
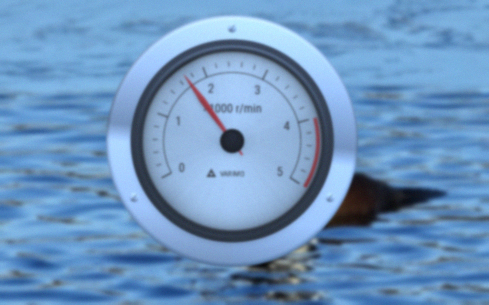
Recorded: 1700 rpm
